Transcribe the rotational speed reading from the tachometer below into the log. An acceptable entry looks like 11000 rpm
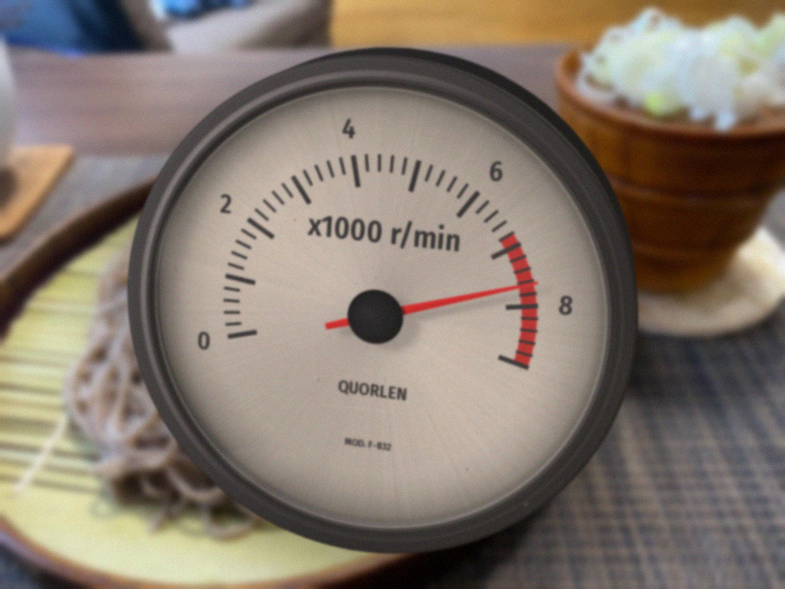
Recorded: 7600 rpm
